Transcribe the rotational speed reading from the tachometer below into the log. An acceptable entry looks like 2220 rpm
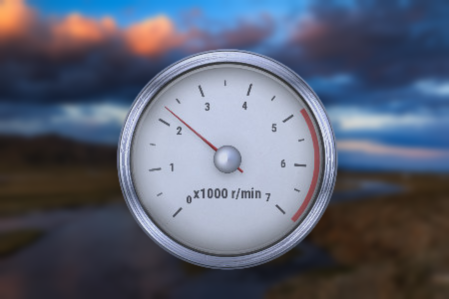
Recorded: 2250 rpm
